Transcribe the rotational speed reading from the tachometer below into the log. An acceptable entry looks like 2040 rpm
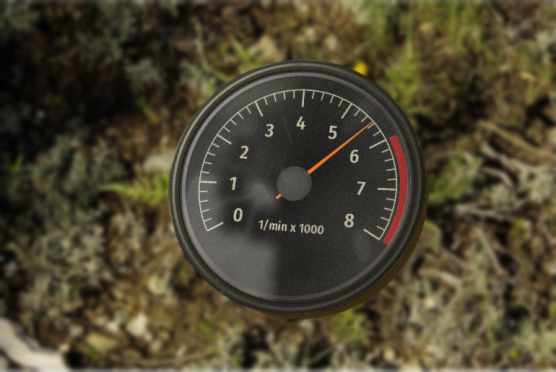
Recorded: 5600 rpm
